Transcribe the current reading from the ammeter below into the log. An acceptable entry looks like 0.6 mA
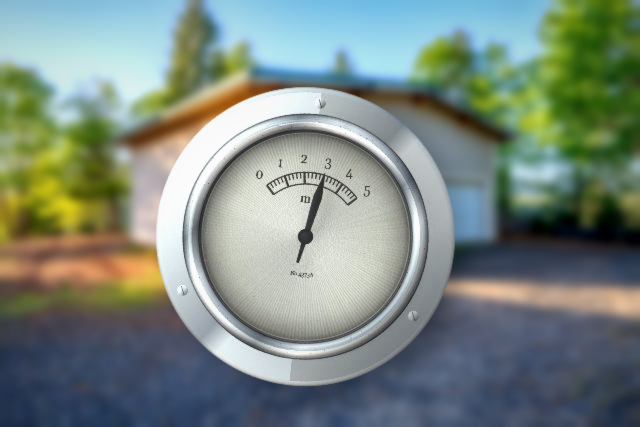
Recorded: 3 mA
